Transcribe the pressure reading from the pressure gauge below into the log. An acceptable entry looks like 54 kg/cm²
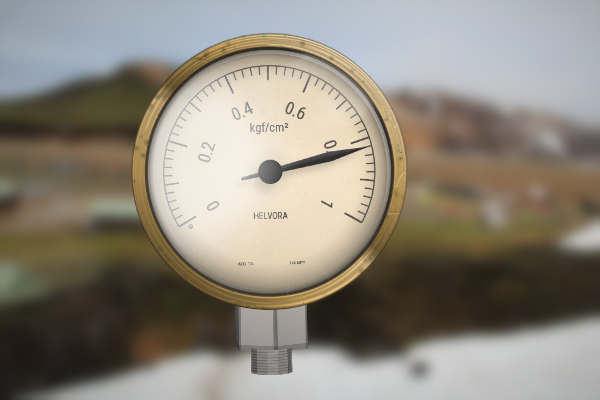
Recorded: 0.82 kg/cm²
